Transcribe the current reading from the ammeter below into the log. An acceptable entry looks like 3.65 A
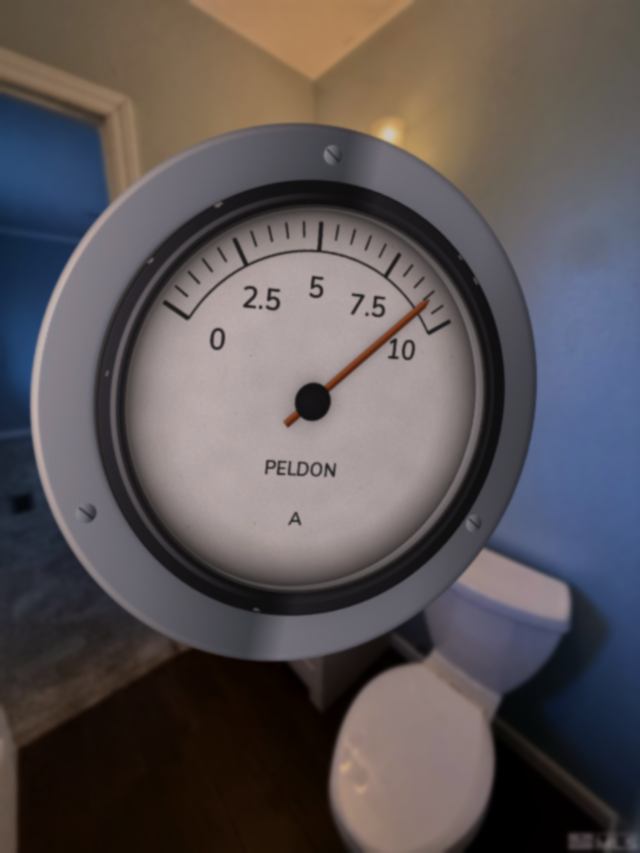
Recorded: 9 A
